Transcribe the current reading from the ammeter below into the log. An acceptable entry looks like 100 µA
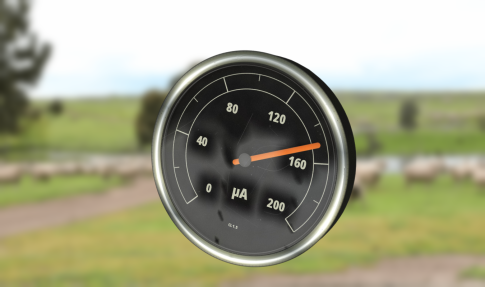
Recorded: 150 µA
